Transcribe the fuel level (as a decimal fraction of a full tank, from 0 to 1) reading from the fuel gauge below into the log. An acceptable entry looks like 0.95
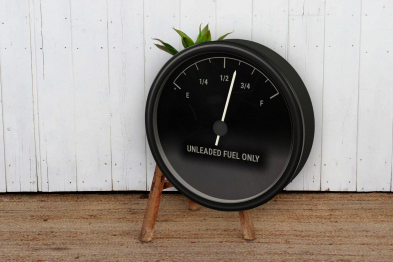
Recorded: 0.625
